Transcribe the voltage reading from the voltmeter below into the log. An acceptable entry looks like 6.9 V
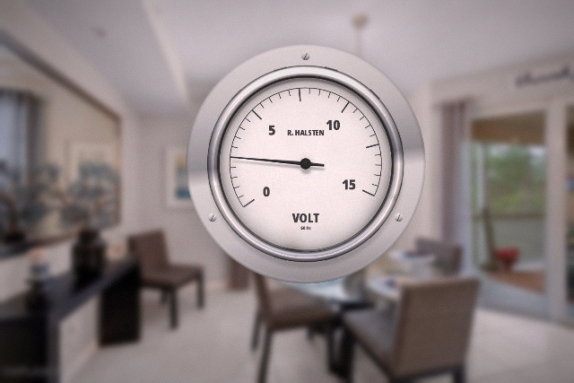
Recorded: 2.5 V
